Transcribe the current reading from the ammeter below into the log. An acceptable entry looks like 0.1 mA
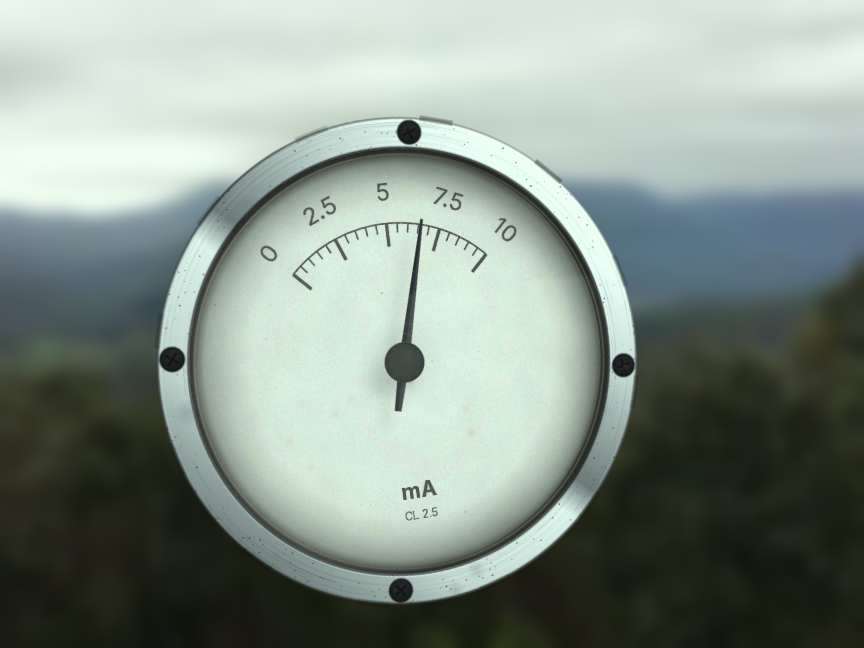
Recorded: 6.5 mA
